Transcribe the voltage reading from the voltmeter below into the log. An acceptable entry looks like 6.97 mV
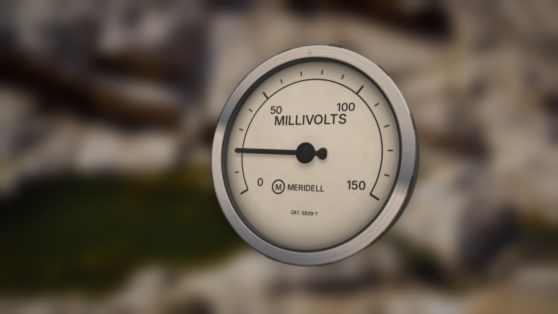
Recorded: 20 mV
